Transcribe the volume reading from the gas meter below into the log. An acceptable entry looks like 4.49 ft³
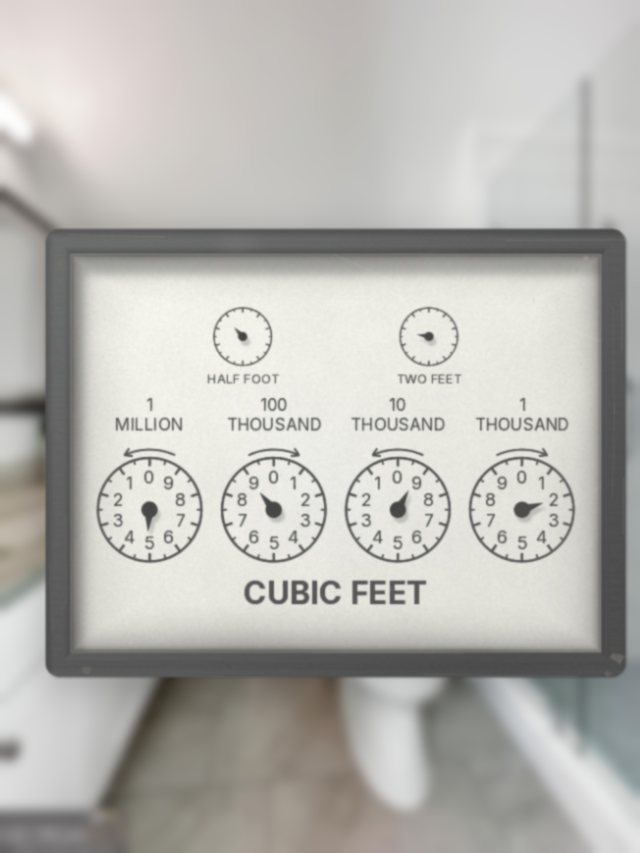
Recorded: 489200 ft³
